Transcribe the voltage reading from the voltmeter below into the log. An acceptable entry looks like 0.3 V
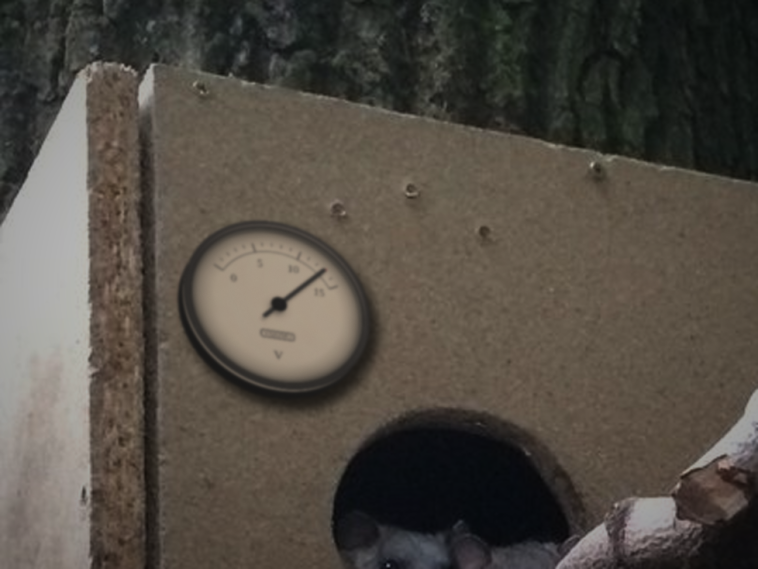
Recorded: 13 V
